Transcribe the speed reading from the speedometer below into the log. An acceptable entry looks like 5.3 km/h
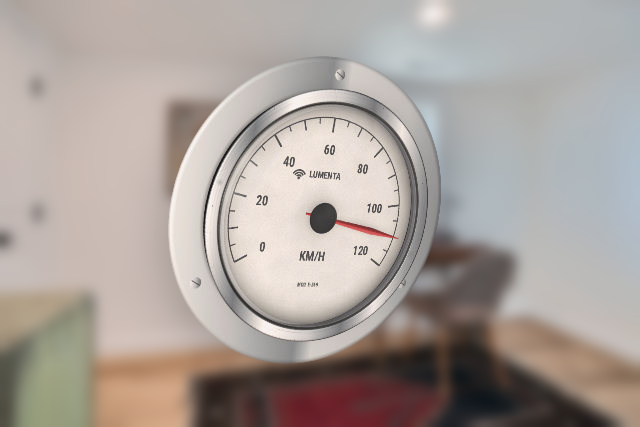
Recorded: 110 km/h
